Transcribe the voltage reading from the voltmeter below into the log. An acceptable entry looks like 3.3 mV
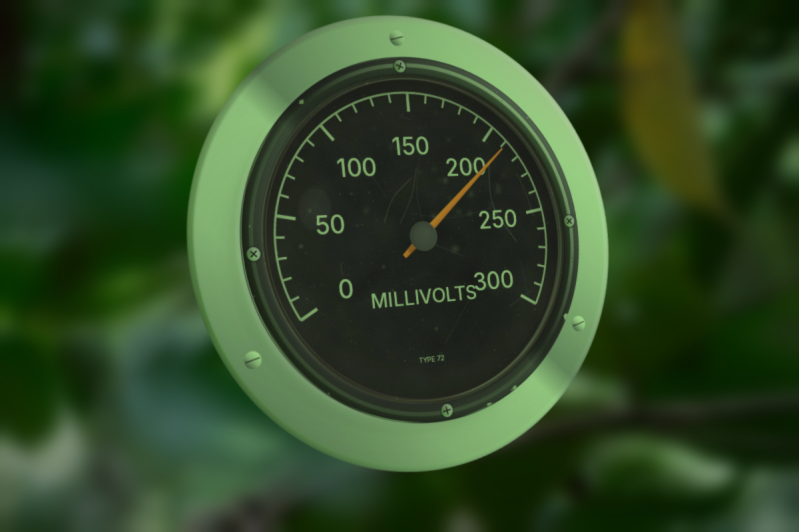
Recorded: 210 mV
